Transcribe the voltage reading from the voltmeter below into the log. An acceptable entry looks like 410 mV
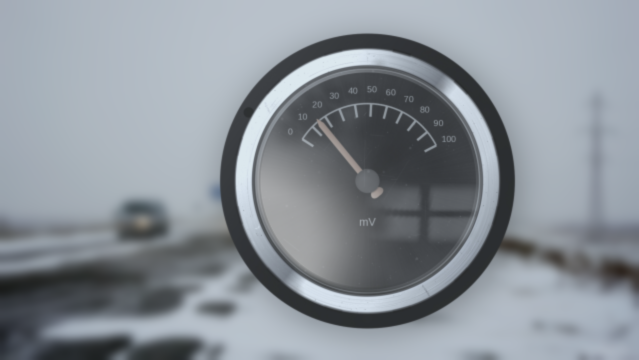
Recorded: 15 mV
